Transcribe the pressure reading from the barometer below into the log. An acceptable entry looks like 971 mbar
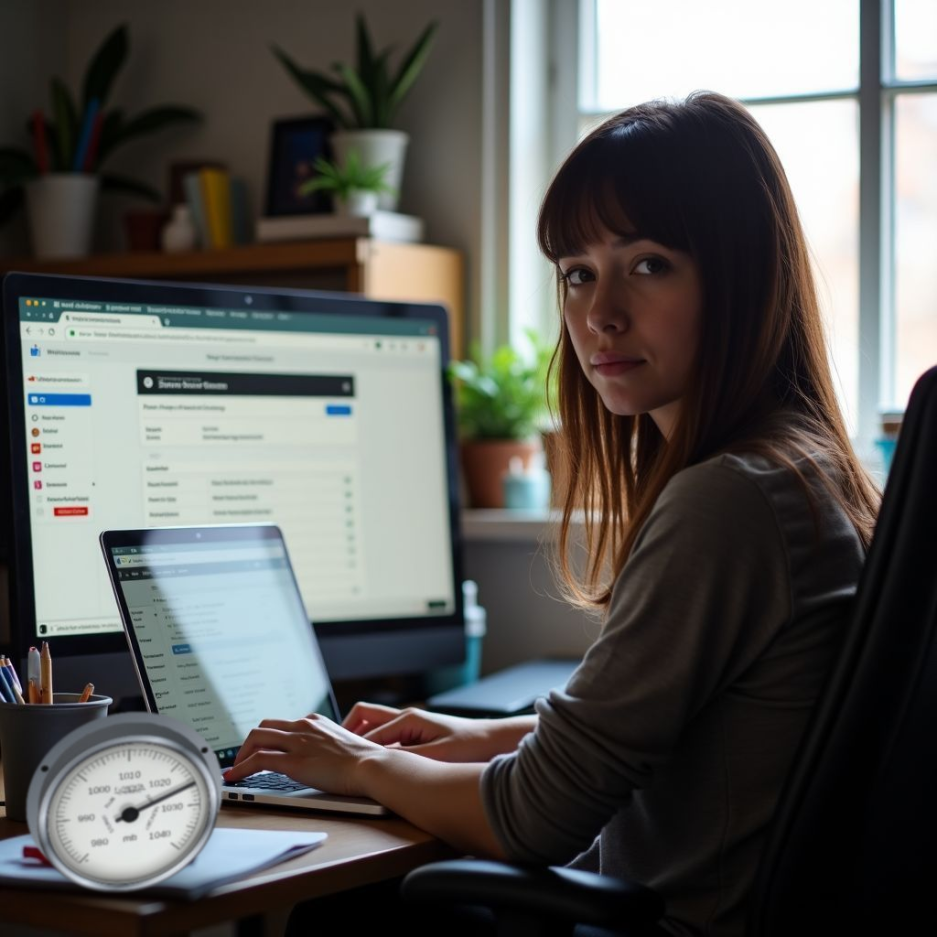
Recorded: 1025 mbar
